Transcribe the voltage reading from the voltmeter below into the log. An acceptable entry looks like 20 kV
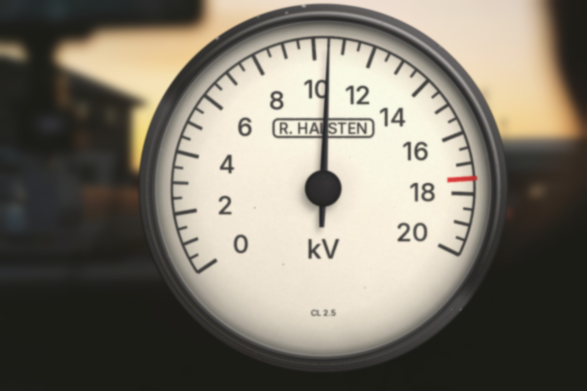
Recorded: 10.5 kV
